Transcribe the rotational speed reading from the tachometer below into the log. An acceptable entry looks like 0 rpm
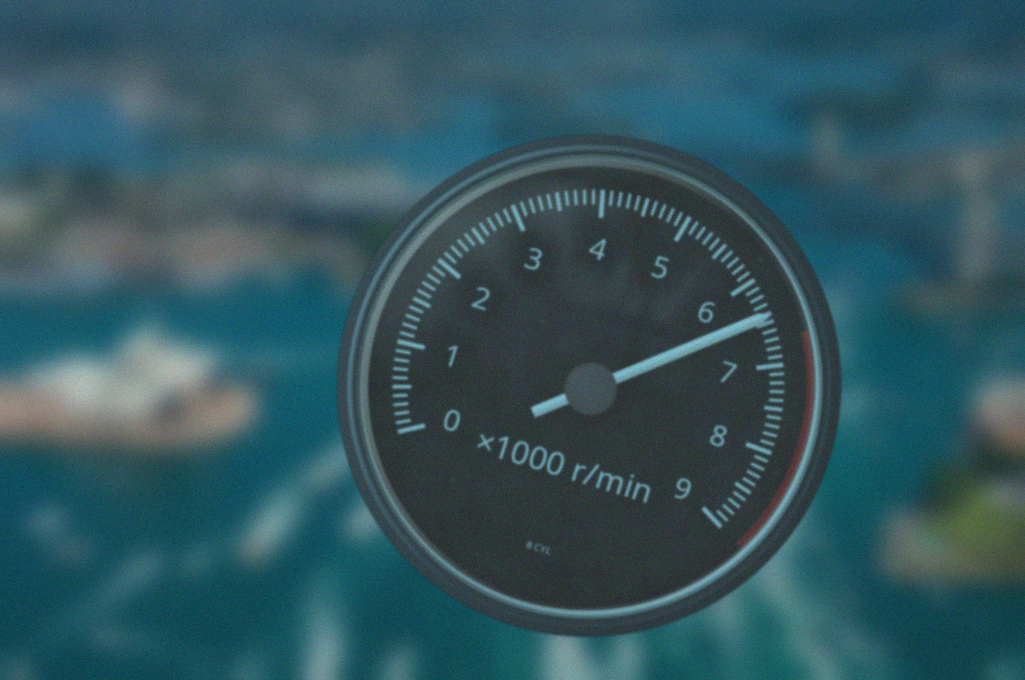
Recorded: 6400 rpm
